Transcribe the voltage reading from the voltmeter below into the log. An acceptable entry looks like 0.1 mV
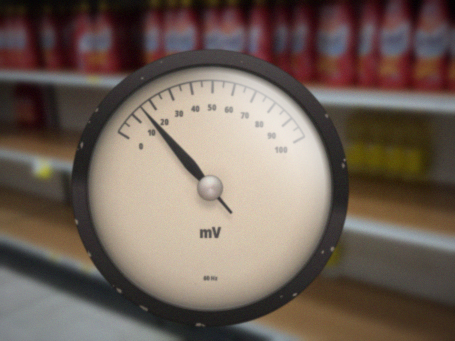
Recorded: 15 mV
